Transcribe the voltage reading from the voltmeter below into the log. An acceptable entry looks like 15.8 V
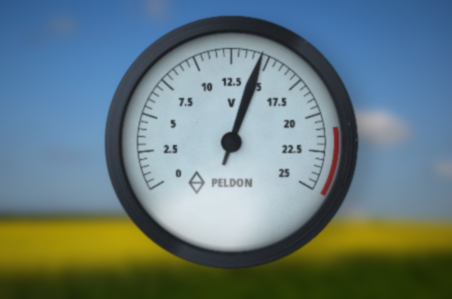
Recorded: 14.5 V
